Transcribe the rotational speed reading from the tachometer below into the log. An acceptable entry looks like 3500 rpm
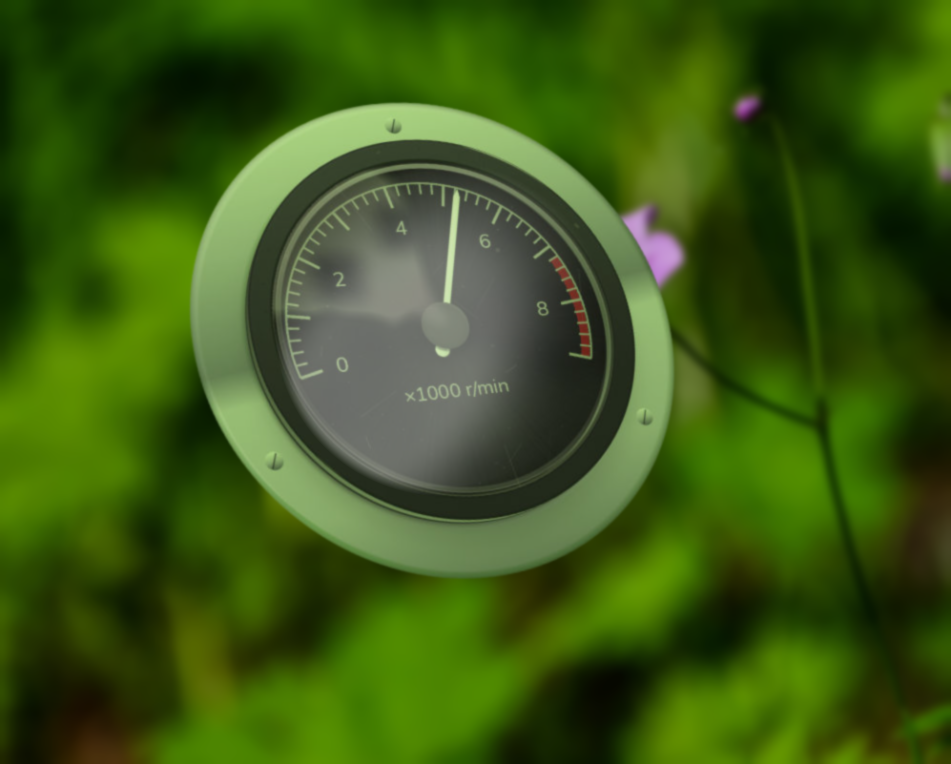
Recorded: 5200 rpm
